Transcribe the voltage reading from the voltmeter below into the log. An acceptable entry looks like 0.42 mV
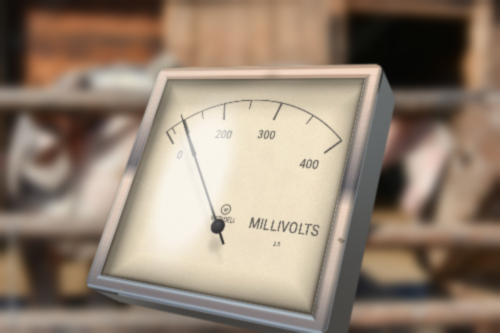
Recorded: 100 mV
